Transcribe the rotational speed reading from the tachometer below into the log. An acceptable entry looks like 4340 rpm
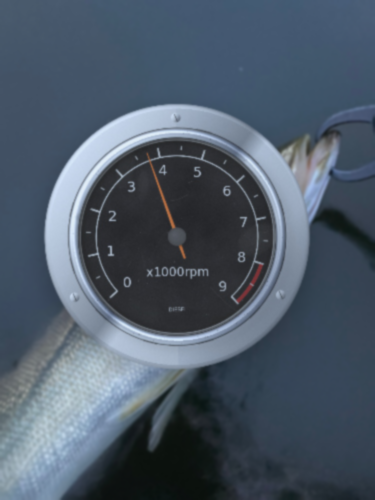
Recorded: 3750 rpm
